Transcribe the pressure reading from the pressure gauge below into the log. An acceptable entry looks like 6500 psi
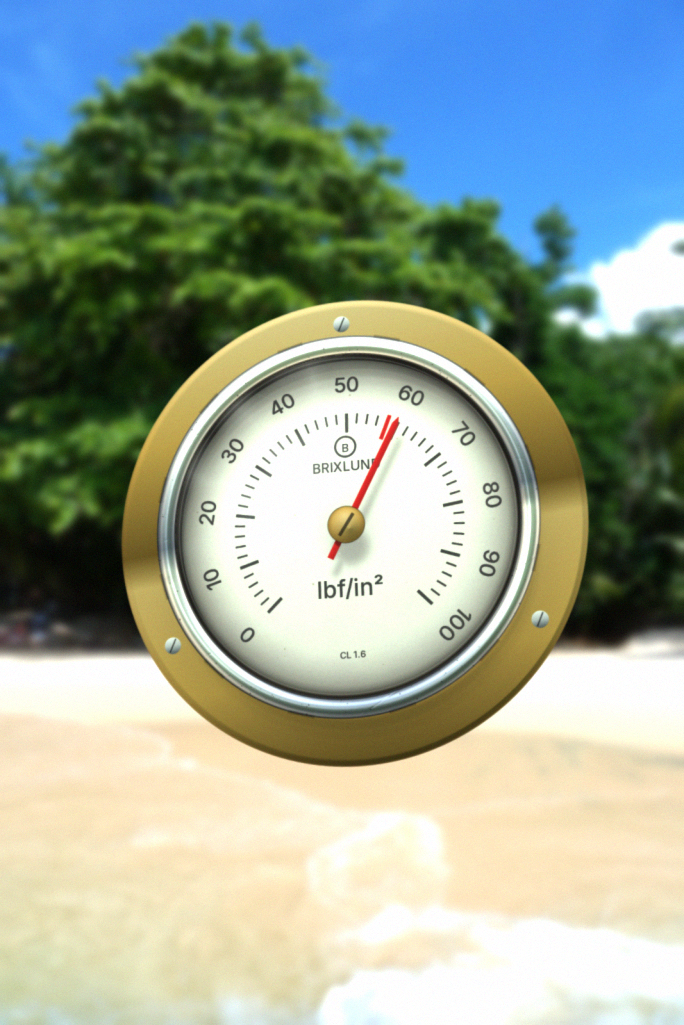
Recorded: 60 psi
